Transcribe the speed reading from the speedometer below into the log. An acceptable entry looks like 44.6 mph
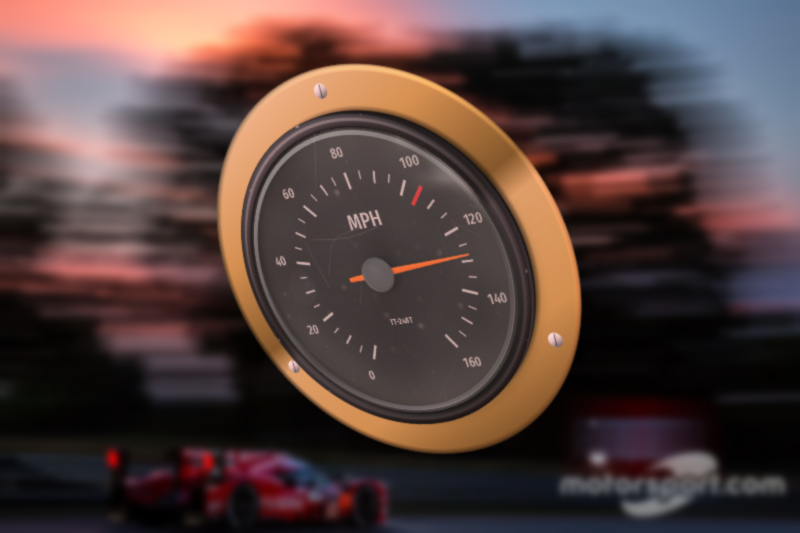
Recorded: 127.5 mph
